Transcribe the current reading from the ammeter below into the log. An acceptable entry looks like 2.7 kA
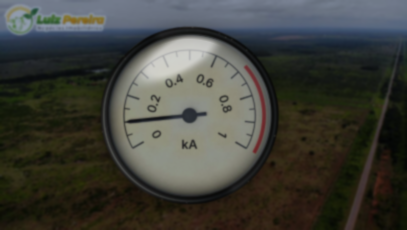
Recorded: 0.1 kA
